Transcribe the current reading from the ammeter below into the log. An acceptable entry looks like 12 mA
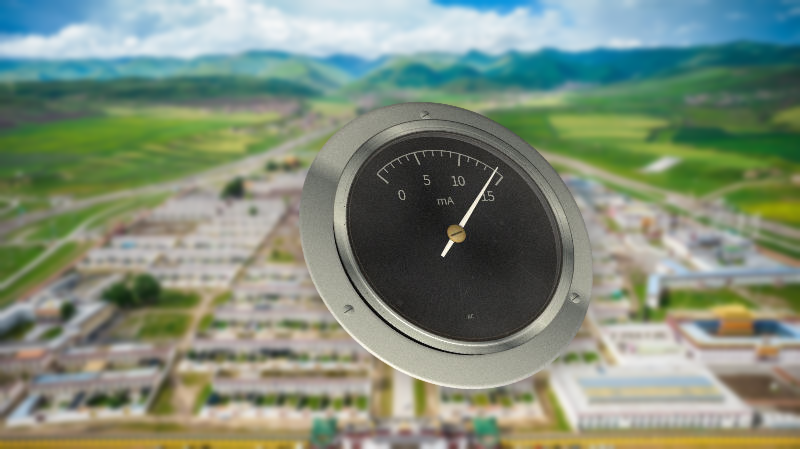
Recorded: 14 mA
